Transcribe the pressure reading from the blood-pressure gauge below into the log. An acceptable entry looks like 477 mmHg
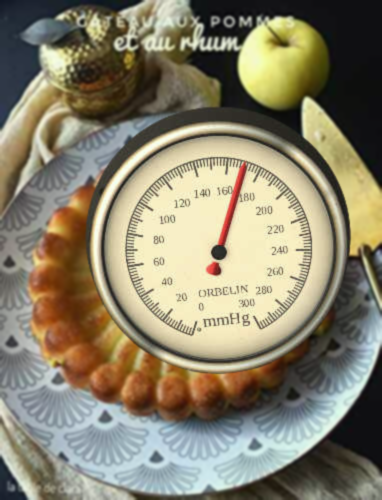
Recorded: 170 mmHg
